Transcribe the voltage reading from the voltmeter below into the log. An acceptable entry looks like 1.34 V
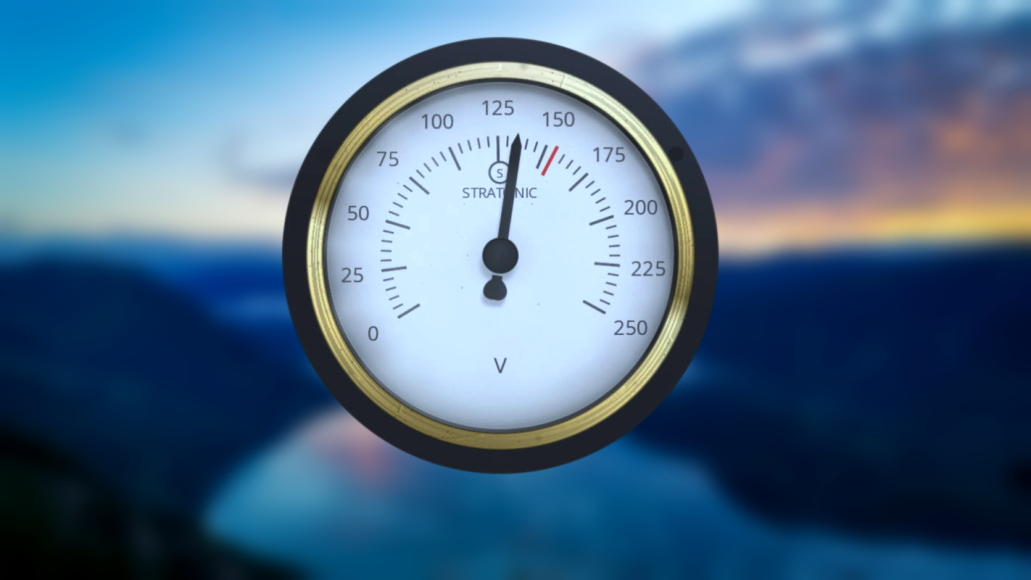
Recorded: 135 V
